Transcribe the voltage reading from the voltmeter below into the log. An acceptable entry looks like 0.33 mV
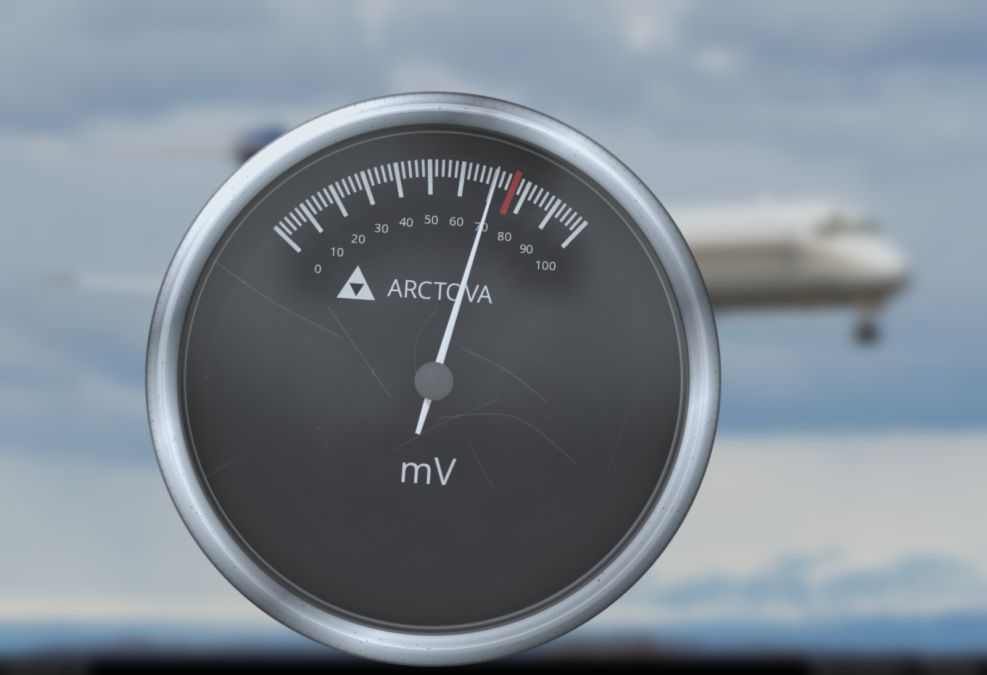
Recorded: 70 mV
